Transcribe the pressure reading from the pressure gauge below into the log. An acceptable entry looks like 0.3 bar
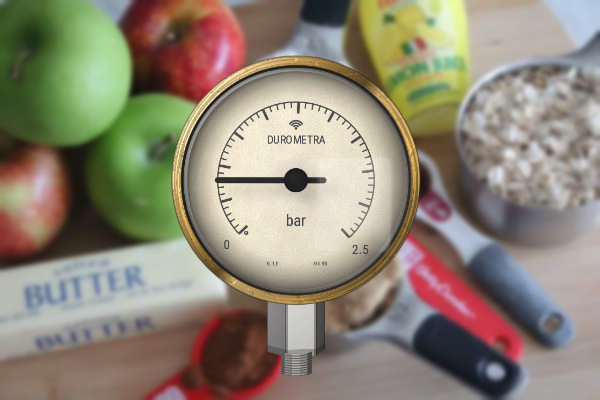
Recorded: 0.4 bar
